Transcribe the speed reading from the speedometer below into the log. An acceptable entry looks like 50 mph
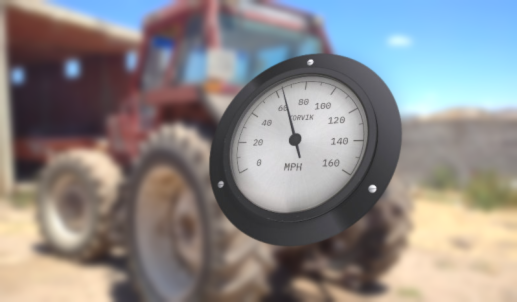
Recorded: 65 mph
